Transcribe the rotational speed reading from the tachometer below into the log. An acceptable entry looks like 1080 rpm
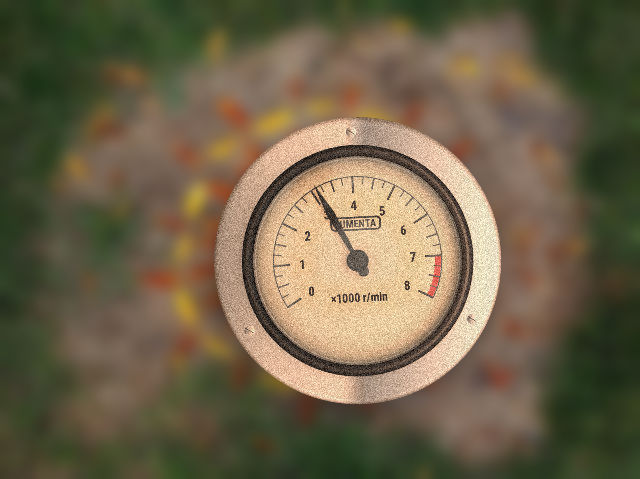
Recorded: 3125 rpm
